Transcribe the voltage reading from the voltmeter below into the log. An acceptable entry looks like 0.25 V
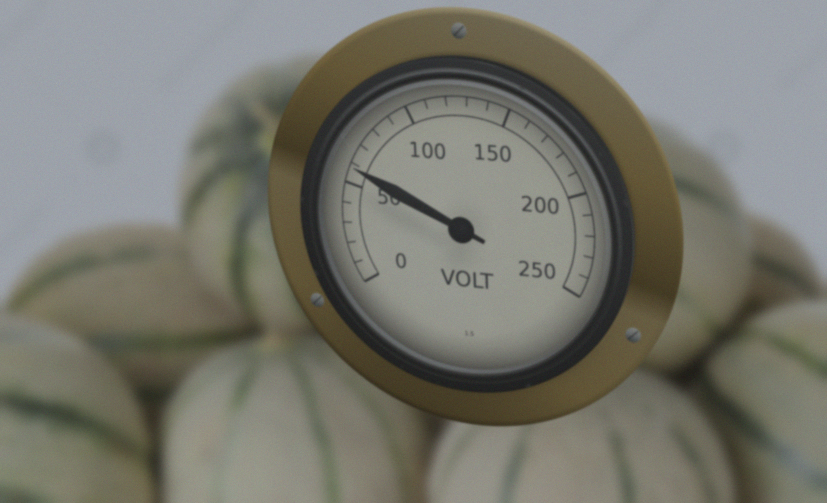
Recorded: 60 V
